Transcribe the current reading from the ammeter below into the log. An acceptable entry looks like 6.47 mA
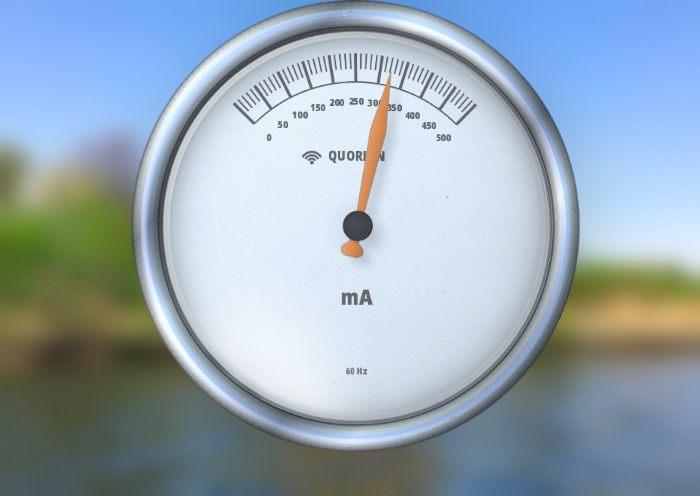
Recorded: 320 mA
